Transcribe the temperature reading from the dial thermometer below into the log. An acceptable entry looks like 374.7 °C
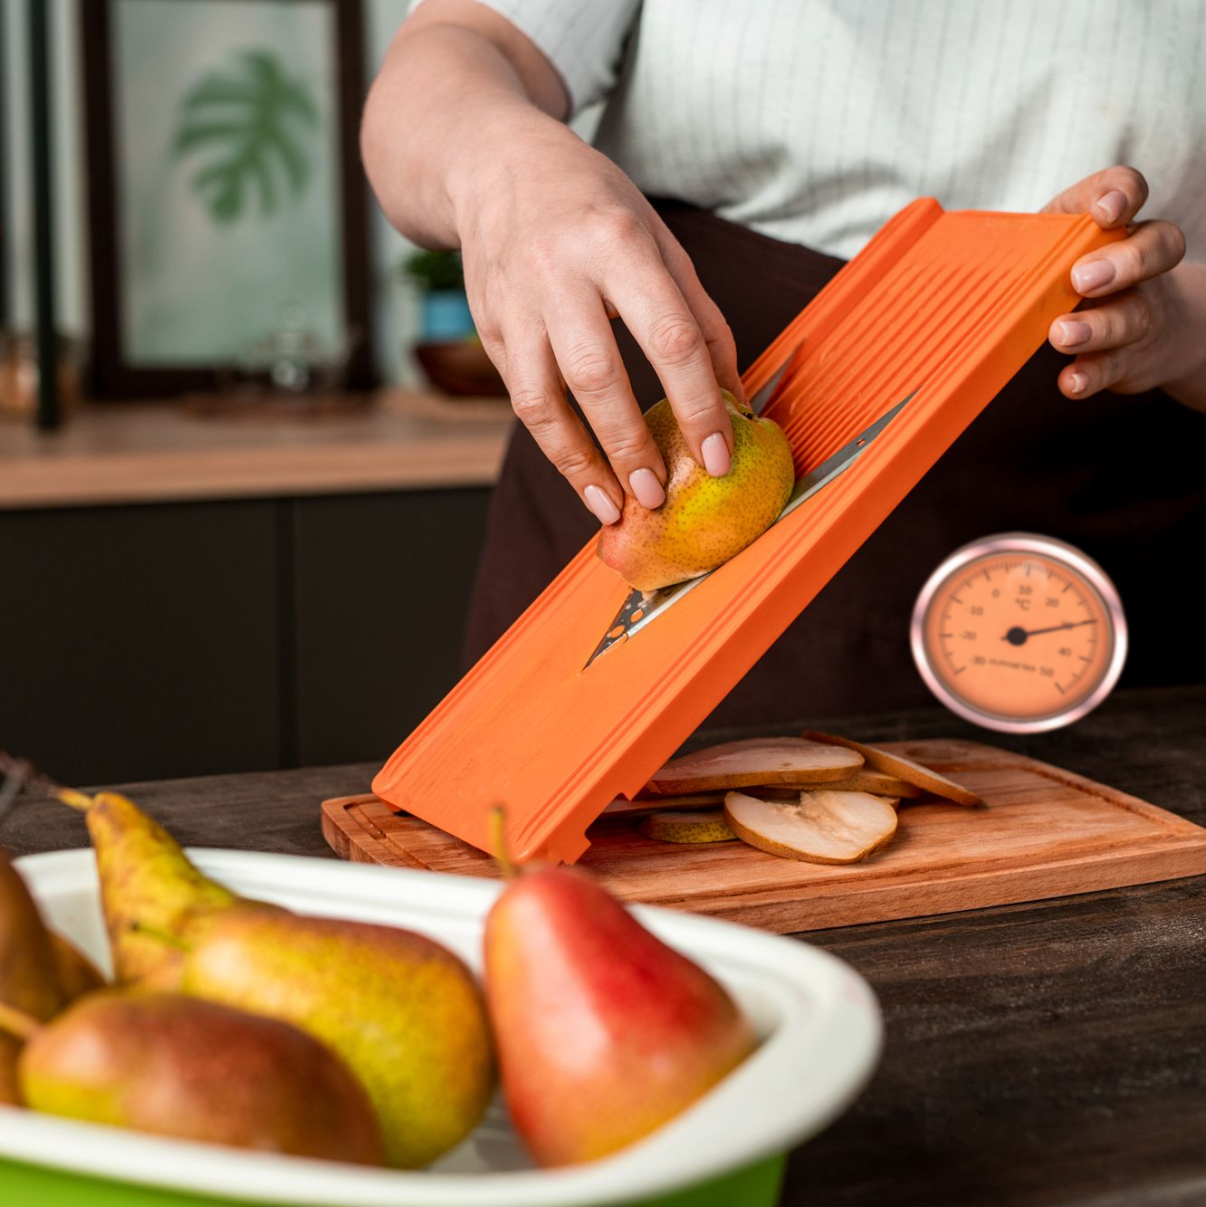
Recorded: 30 °C
